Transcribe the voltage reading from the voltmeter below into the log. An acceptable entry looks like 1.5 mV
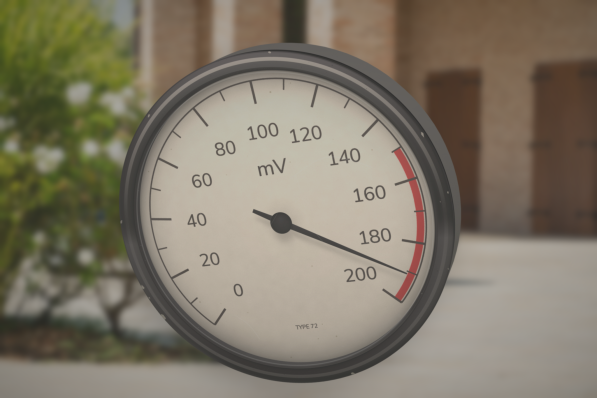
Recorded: 190 mV
